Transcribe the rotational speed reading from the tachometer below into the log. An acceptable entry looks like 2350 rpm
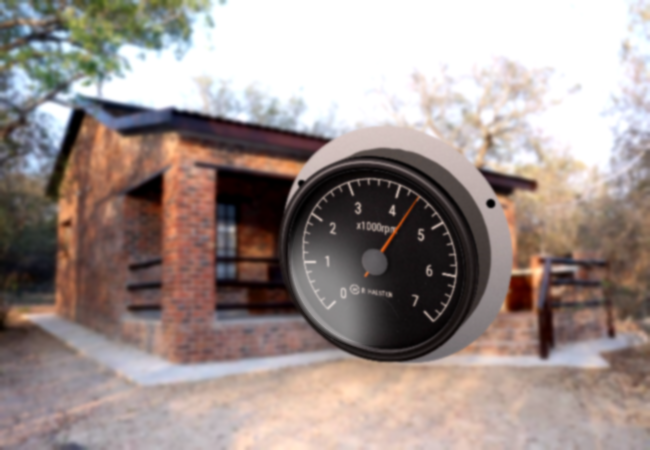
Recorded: 4400 rpm
